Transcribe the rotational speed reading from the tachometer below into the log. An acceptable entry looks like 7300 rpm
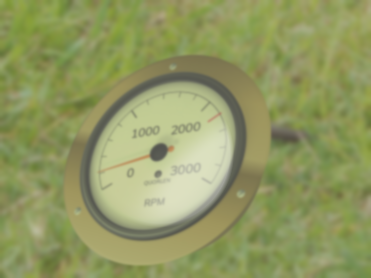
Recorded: 200 rpm
